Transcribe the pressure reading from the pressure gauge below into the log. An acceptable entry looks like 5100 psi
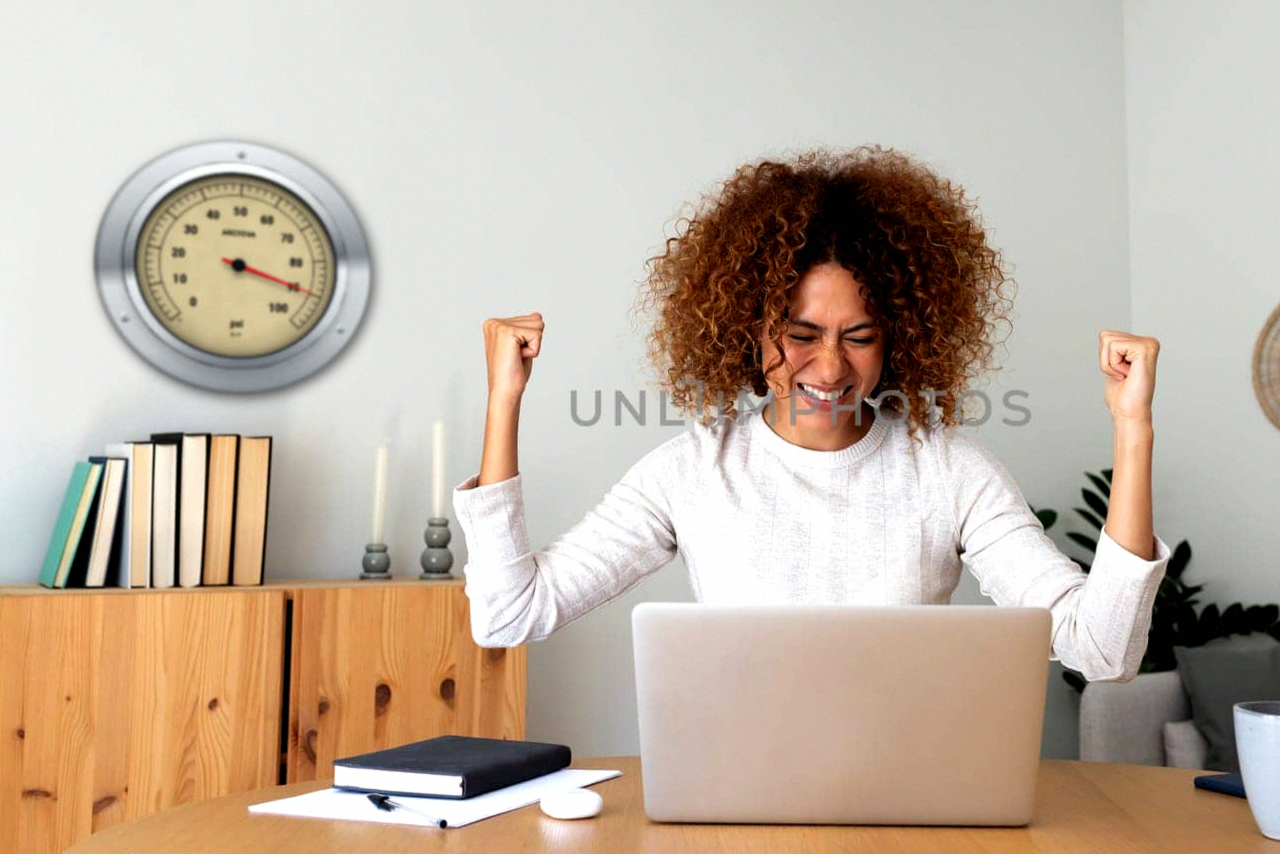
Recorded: 90 psi
